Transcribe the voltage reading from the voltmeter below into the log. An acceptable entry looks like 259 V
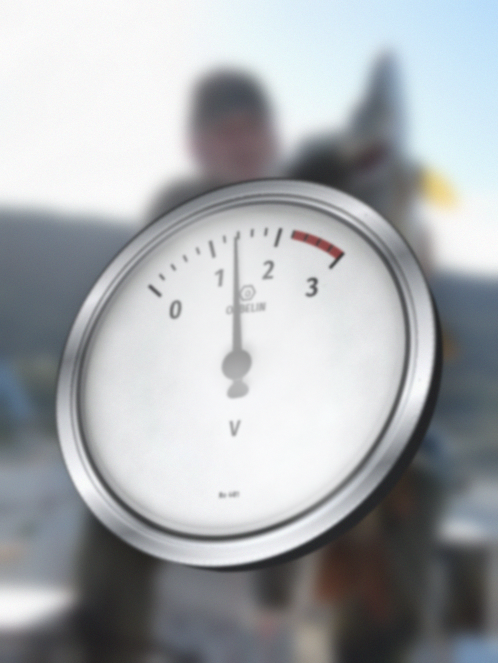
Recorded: 1.4 V
